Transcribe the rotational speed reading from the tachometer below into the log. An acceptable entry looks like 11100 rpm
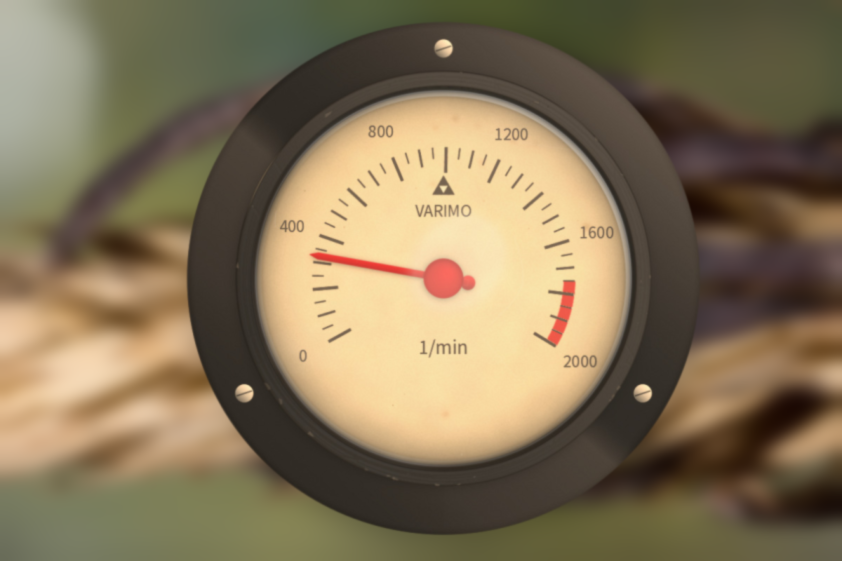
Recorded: 325 rpm
